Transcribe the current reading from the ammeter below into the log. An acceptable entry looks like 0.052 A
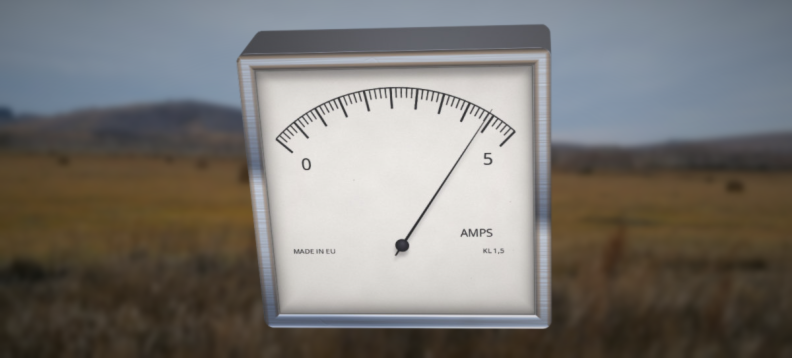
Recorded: 4.4 A
